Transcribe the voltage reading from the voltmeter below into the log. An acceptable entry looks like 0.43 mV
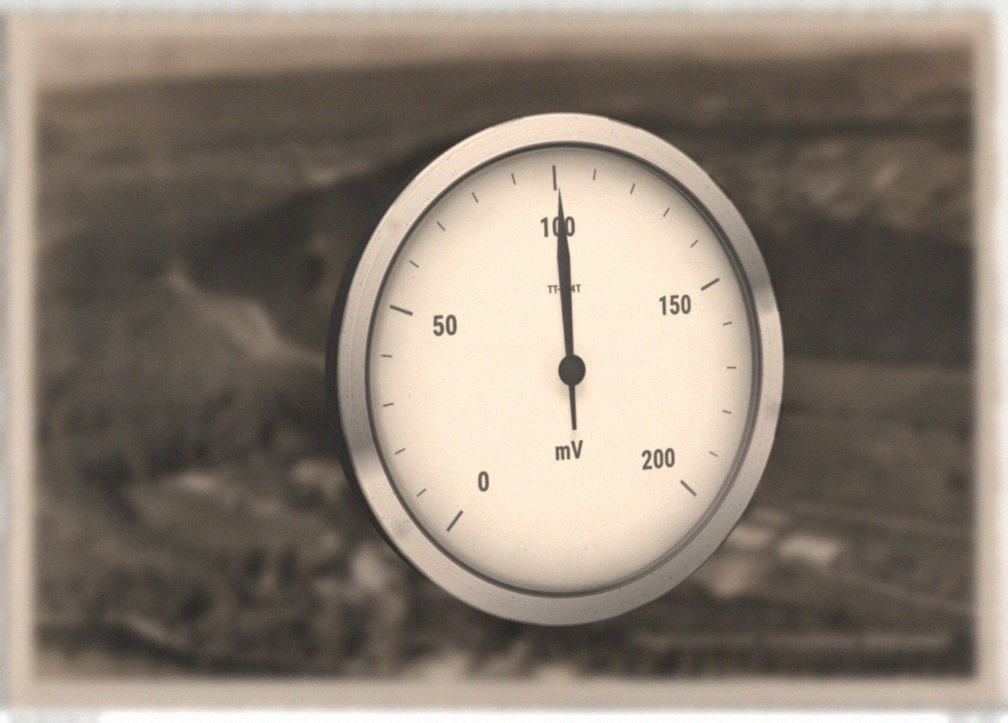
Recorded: 100 mV
